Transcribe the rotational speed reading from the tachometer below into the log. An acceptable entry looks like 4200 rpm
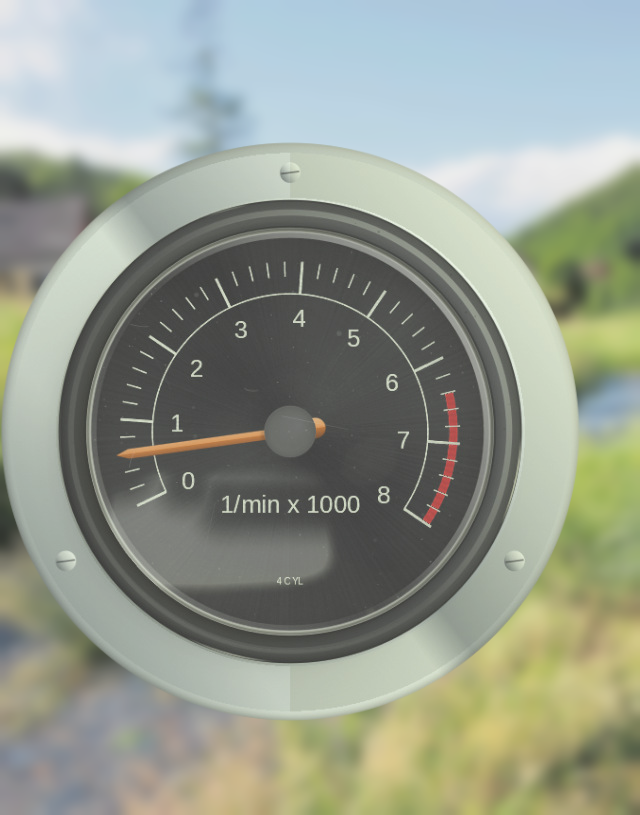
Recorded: 600 rpm
